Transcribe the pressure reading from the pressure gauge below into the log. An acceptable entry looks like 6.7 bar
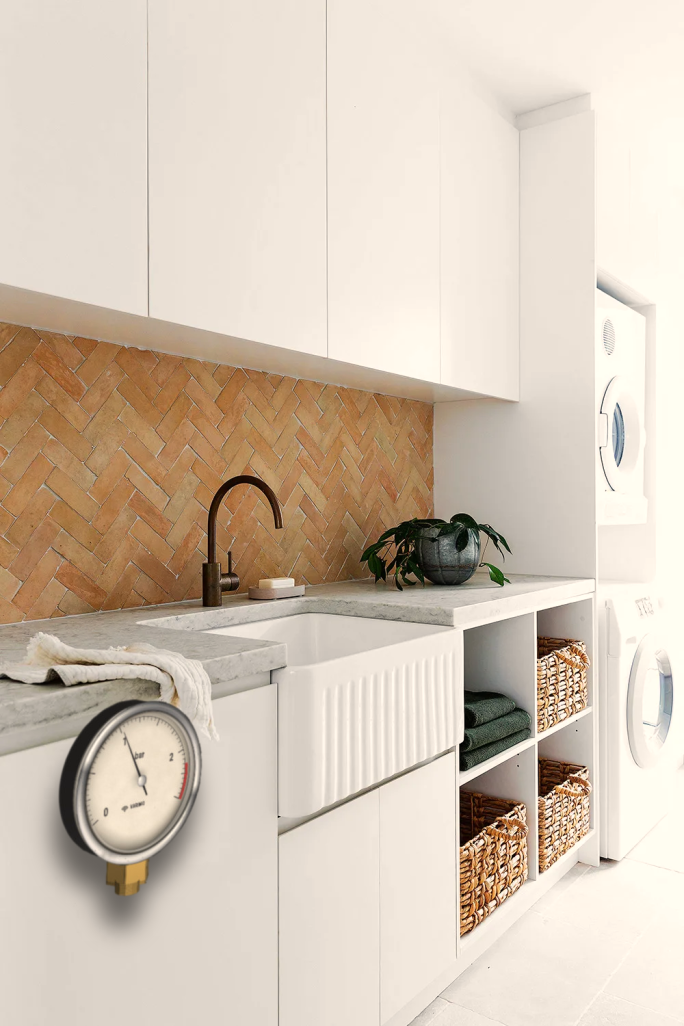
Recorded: 1 bar
